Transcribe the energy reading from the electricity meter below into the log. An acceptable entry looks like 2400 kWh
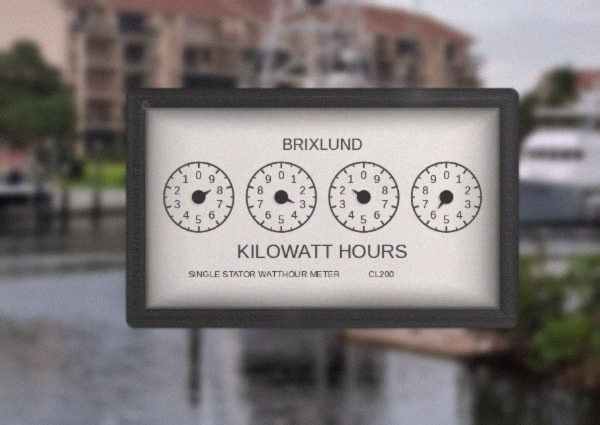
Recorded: 8316 kWh
